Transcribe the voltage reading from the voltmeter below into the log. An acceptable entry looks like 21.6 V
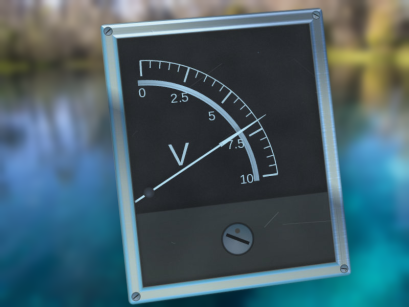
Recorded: 7 V
